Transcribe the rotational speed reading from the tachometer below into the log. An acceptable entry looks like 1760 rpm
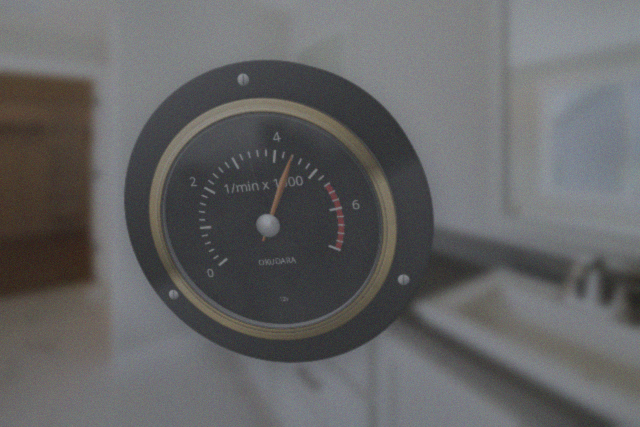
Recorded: 4400 rpm
